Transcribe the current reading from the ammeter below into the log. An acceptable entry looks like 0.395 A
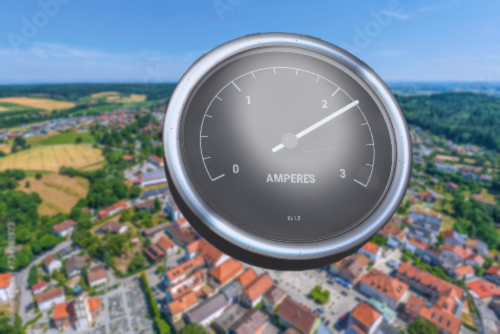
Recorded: 2.2 A
